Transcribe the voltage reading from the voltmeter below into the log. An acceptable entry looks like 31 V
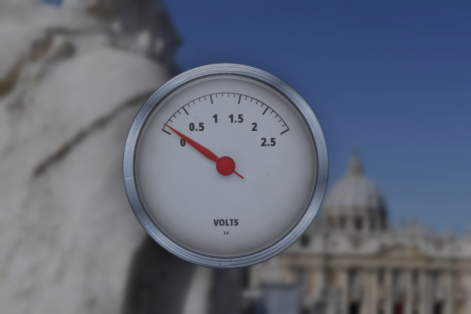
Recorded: 0.1 V
